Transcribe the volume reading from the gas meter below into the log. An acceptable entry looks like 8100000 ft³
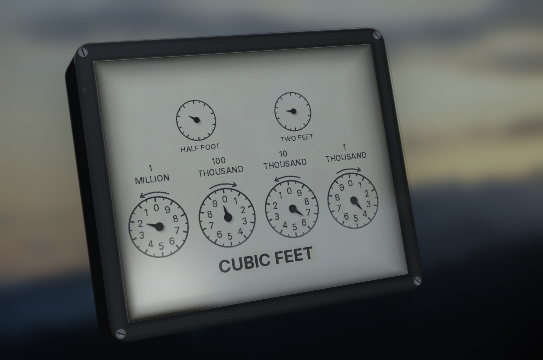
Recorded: 196400 ft³
